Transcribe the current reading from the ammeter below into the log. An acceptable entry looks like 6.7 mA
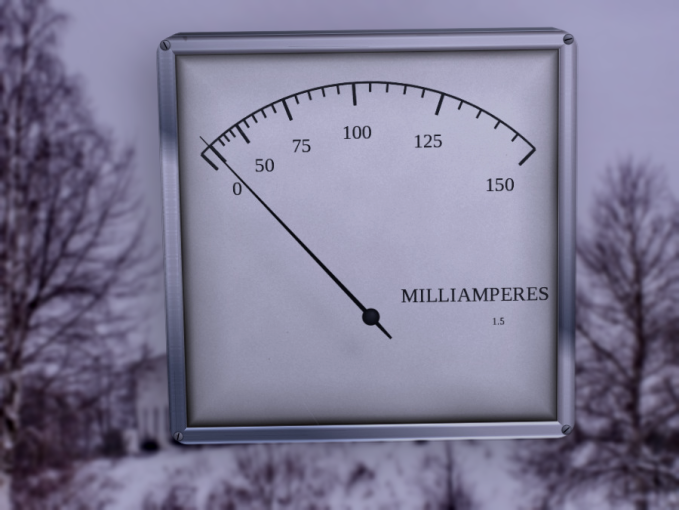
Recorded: 25 mA
